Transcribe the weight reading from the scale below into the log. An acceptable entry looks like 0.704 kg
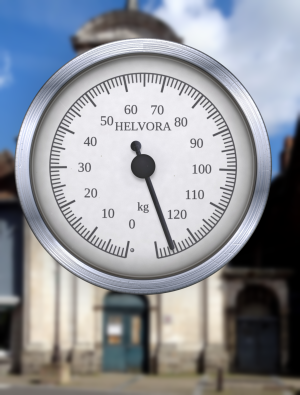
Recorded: 126 kg
